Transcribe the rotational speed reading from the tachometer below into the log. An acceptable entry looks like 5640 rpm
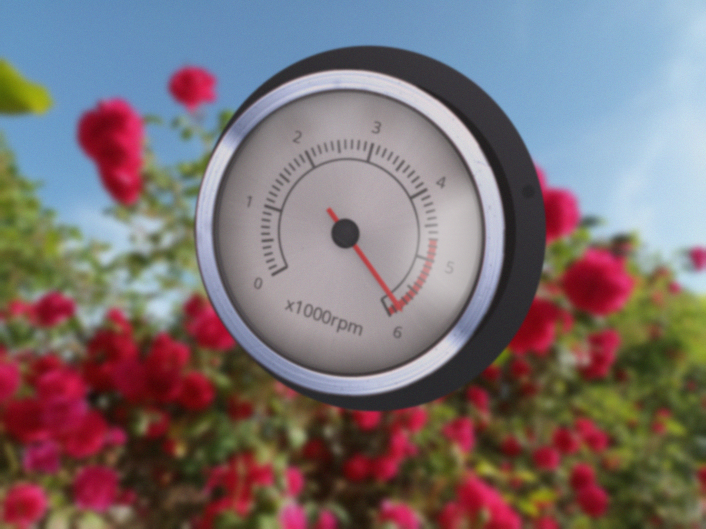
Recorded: 5800 rpm
